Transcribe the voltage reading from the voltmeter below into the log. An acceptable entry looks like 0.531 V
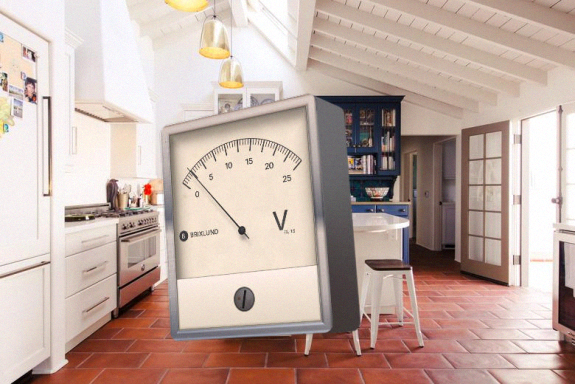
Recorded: 2.5 V
